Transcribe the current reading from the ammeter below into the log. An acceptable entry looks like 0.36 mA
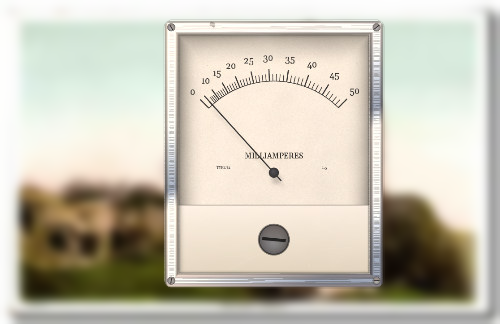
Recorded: 5 mA
